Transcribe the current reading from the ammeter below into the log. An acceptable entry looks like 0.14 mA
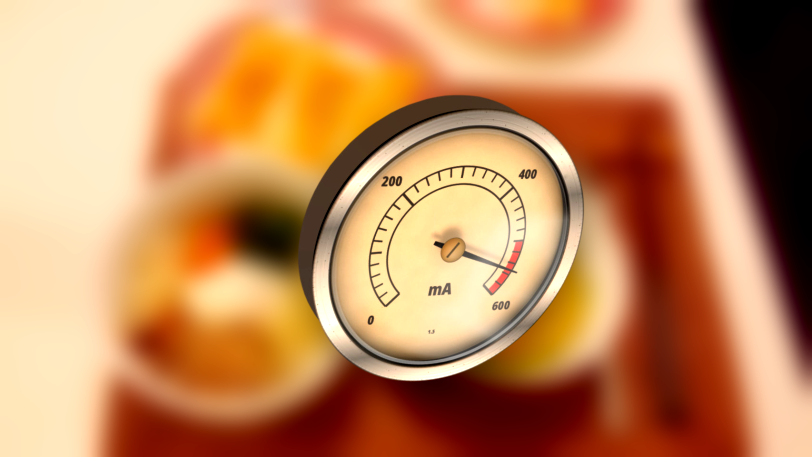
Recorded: 550 mA
